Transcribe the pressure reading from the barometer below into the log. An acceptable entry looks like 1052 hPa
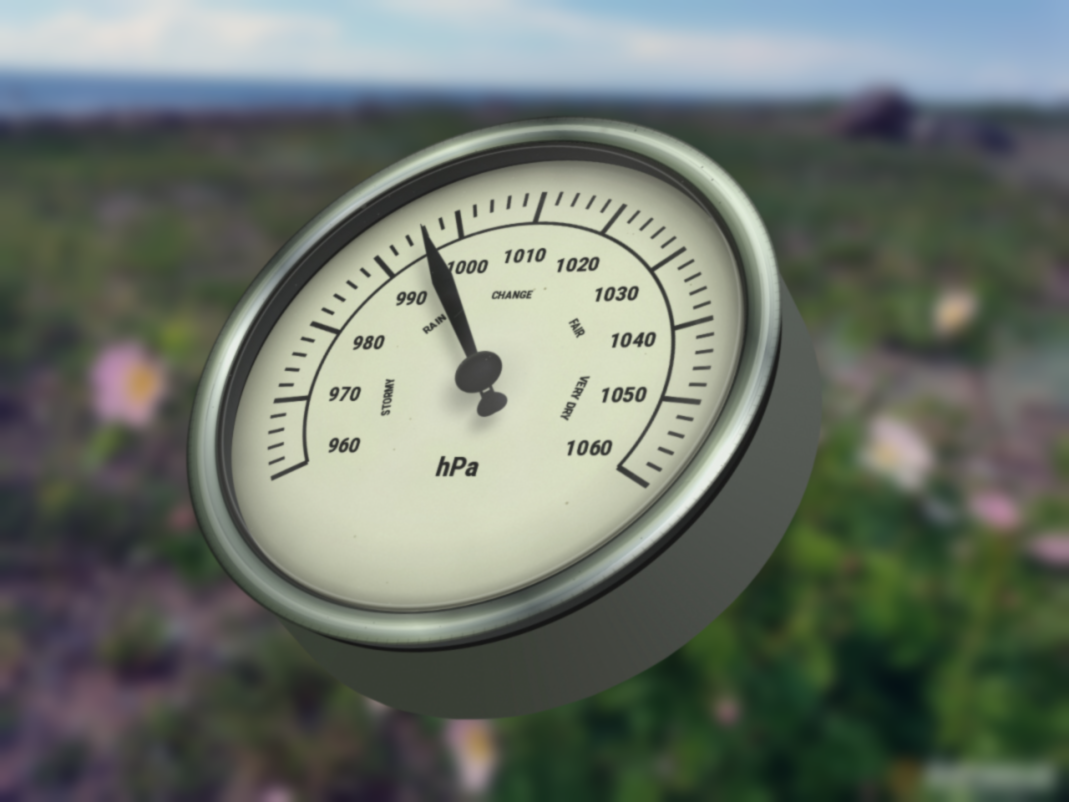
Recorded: 996 hPa
